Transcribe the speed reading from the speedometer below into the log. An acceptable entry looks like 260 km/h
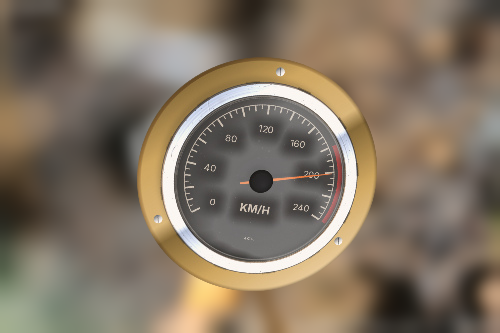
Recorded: 200 km/h
